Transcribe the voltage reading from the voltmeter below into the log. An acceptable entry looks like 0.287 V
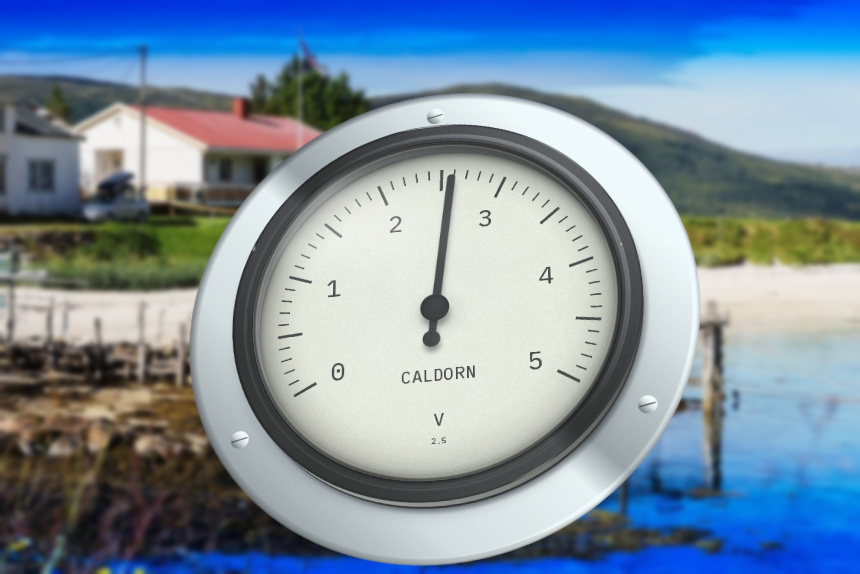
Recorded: 2.6 V
